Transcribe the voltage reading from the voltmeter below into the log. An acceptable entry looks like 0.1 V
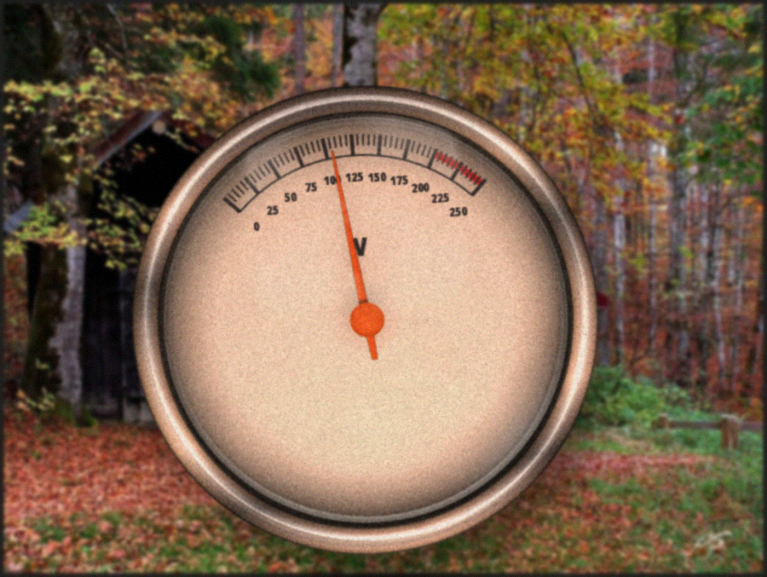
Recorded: 105 V
